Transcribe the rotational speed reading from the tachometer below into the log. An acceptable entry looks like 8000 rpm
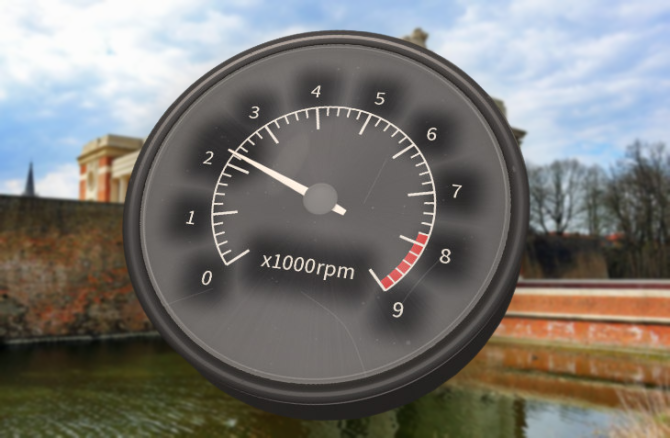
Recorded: 2200 rpm
